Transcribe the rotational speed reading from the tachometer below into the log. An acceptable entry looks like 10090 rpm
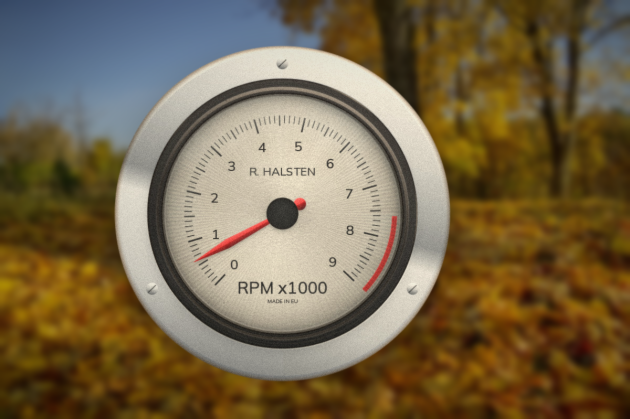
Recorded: 600 rpm
